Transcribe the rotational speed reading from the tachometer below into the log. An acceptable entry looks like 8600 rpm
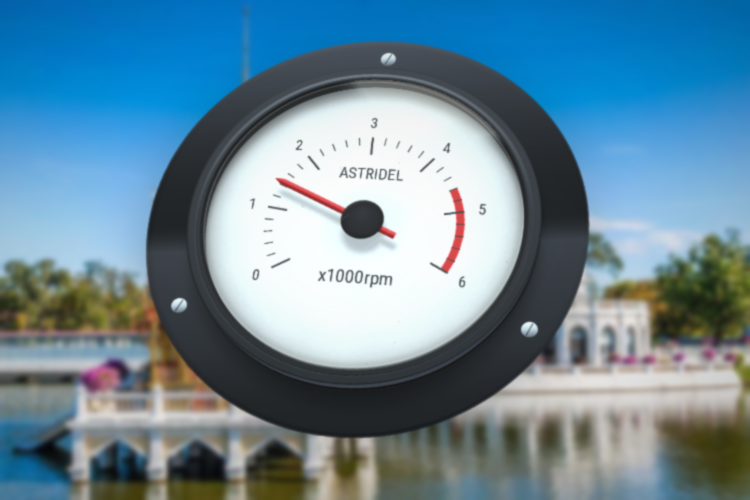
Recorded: 1400 rpm
